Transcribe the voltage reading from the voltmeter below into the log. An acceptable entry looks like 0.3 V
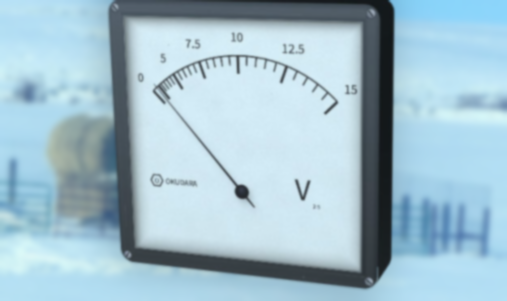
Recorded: 2.5 V
